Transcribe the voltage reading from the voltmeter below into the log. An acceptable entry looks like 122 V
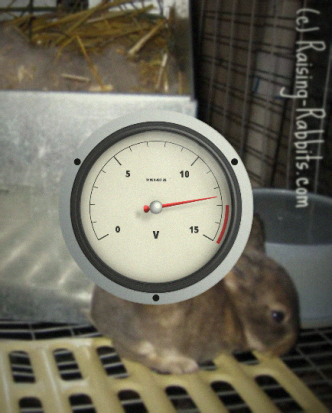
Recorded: 12.5 V
